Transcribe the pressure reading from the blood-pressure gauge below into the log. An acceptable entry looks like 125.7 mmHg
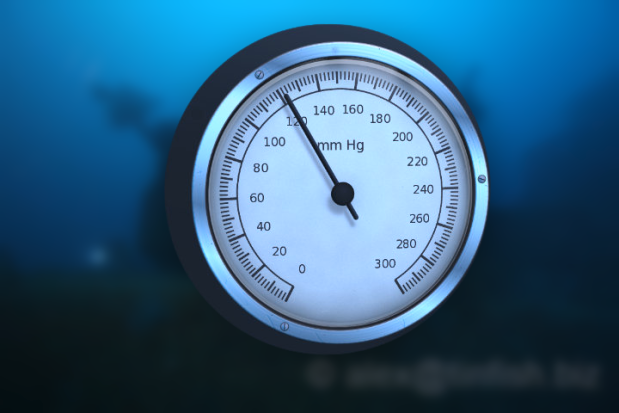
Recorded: 122 mmHg
